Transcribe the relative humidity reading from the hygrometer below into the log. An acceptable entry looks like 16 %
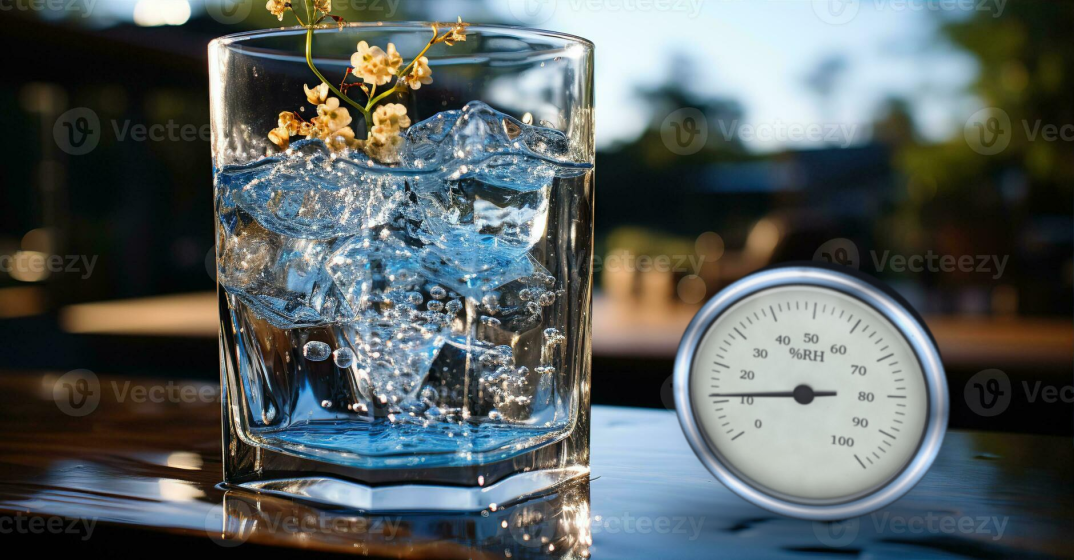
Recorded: 12 %
